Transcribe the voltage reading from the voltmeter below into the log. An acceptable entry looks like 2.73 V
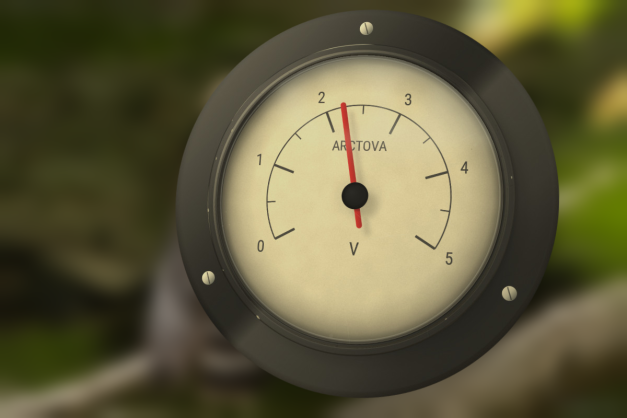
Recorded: 2.25 V
